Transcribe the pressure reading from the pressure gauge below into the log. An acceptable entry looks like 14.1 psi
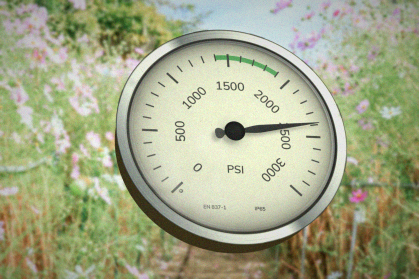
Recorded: 2400 psi
